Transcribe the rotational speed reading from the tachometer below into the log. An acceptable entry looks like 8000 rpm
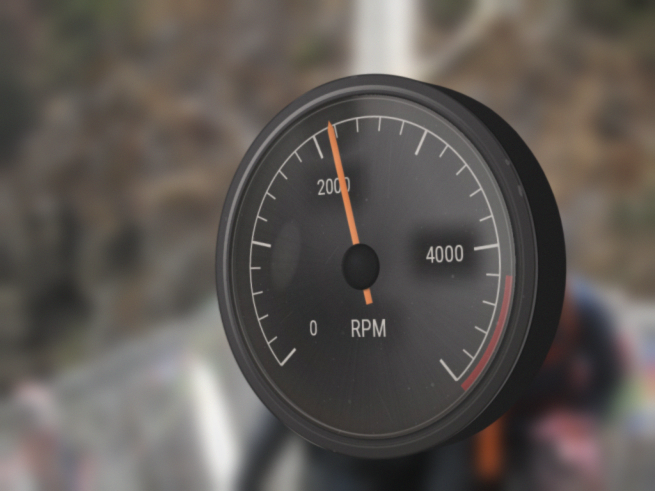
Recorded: 2200 rpm
